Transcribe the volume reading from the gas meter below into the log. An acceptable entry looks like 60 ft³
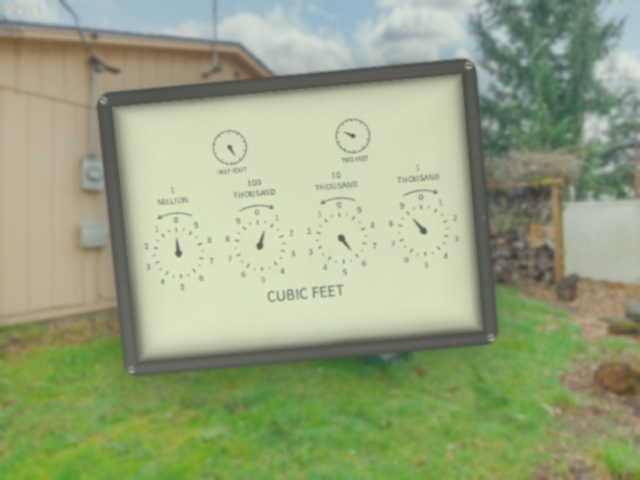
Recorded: 5900 ft³
